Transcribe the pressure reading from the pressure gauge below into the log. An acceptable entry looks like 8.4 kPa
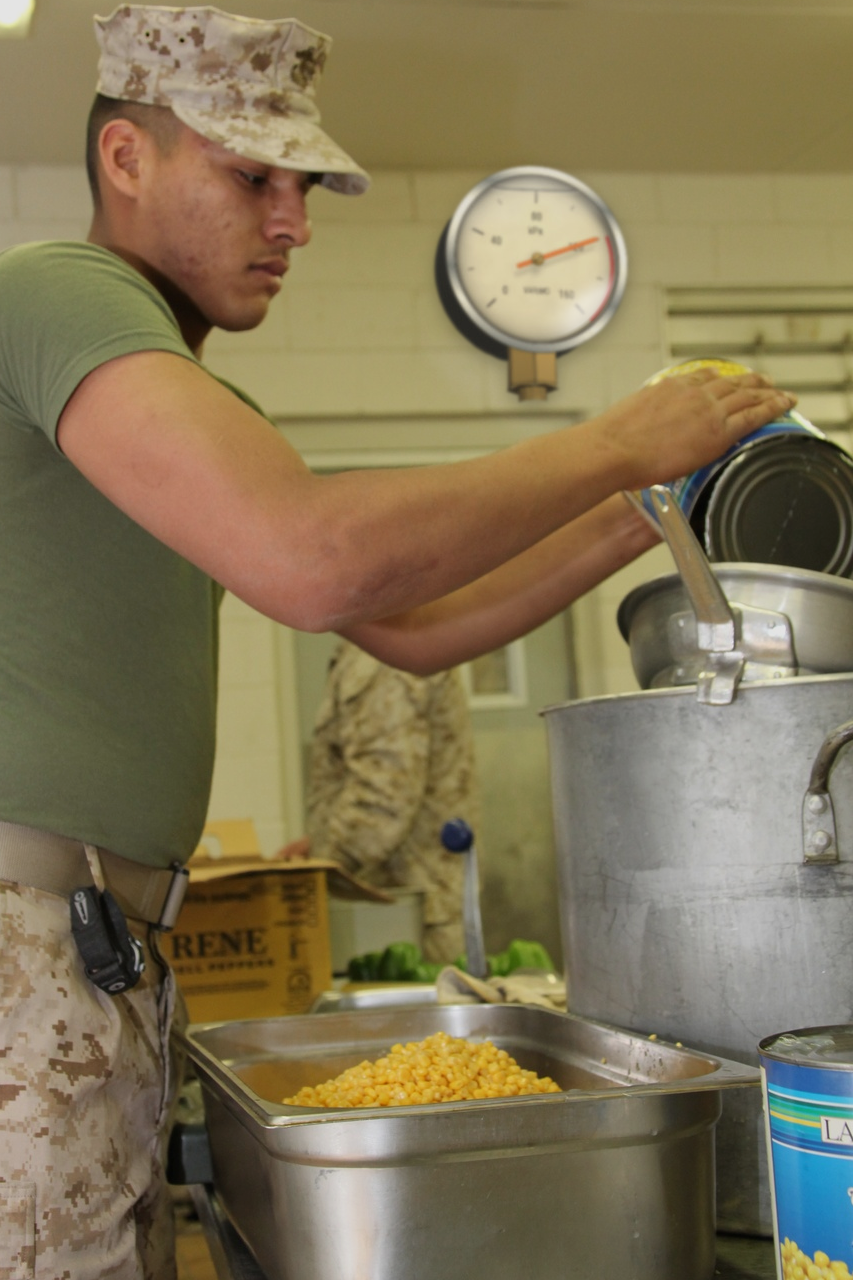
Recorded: 120 kPa
